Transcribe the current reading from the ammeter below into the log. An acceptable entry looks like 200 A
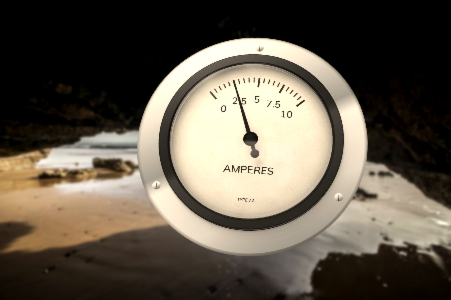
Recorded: 2.5 A
